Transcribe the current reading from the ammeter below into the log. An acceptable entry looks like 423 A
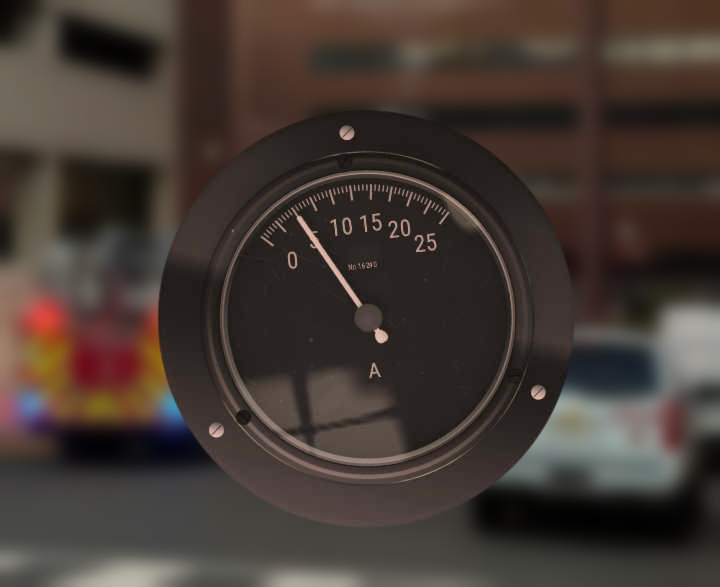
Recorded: 5 A
